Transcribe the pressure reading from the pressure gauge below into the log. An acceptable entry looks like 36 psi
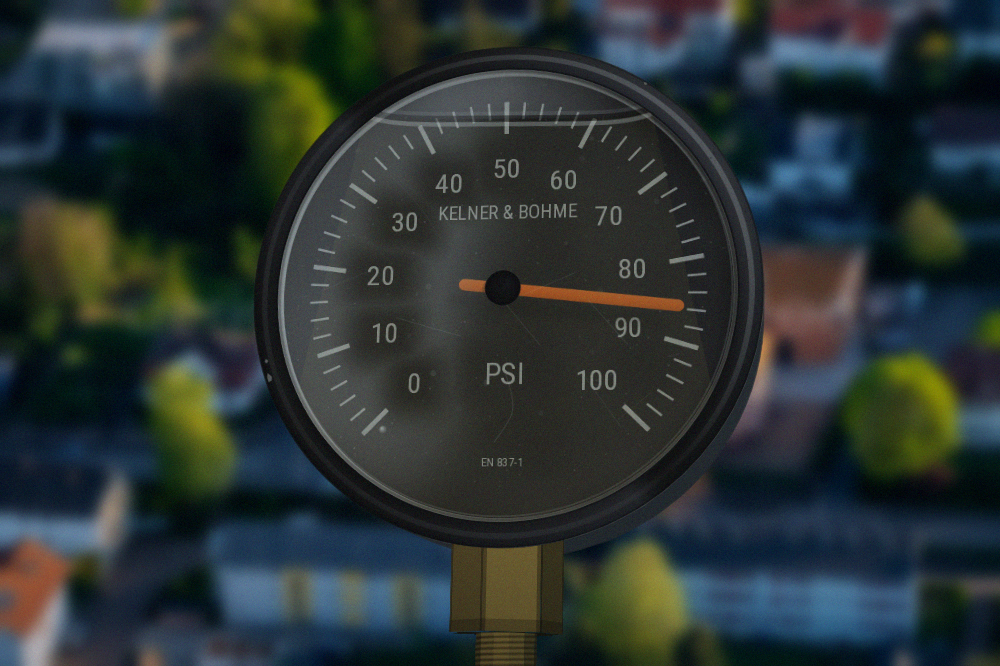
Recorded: 86 psi
